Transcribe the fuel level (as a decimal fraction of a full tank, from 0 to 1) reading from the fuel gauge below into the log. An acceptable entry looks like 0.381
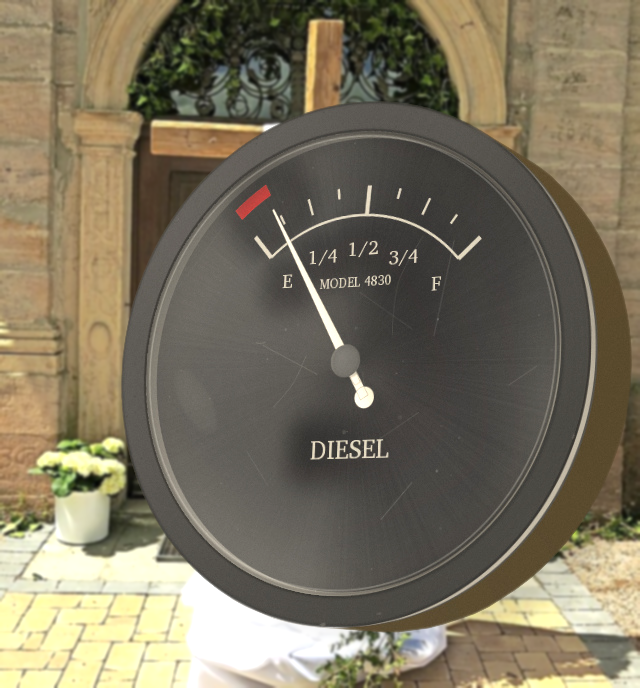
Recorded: 0.125
